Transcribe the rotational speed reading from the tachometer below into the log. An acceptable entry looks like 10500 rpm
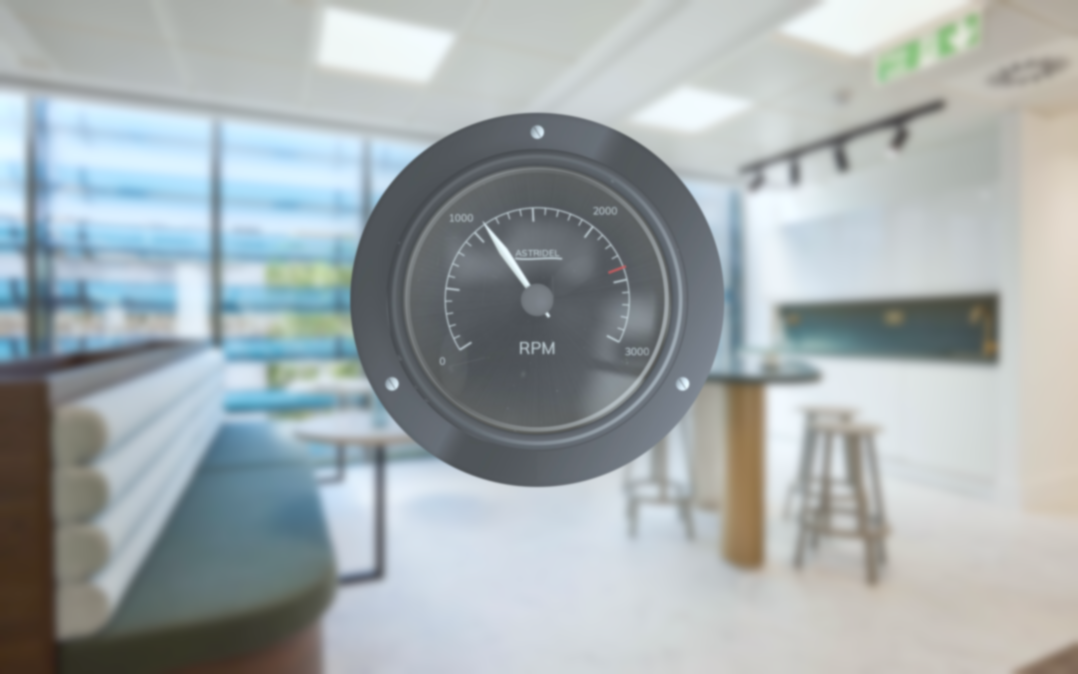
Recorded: 1100 rpm
